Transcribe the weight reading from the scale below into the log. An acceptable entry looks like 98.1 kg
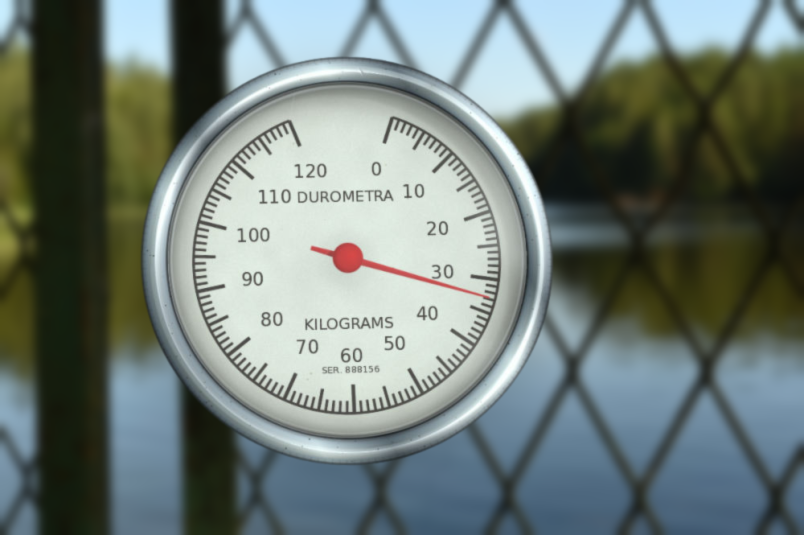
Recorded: 33 kg
